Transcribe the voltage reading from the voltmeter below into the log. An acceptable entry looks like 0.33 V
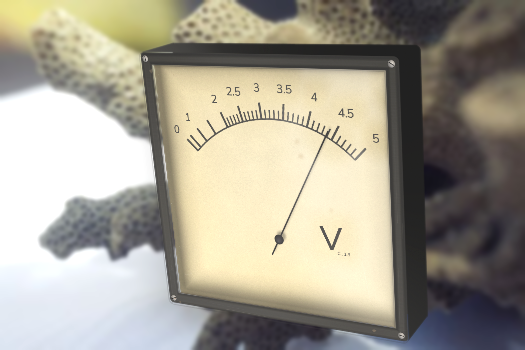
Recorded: 4.4 V
